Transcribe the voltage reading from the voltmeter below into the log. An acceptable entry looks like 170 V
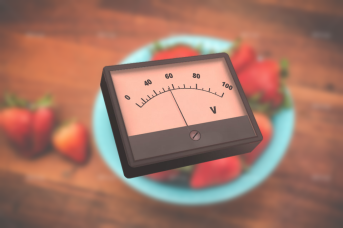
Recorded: 55 V
